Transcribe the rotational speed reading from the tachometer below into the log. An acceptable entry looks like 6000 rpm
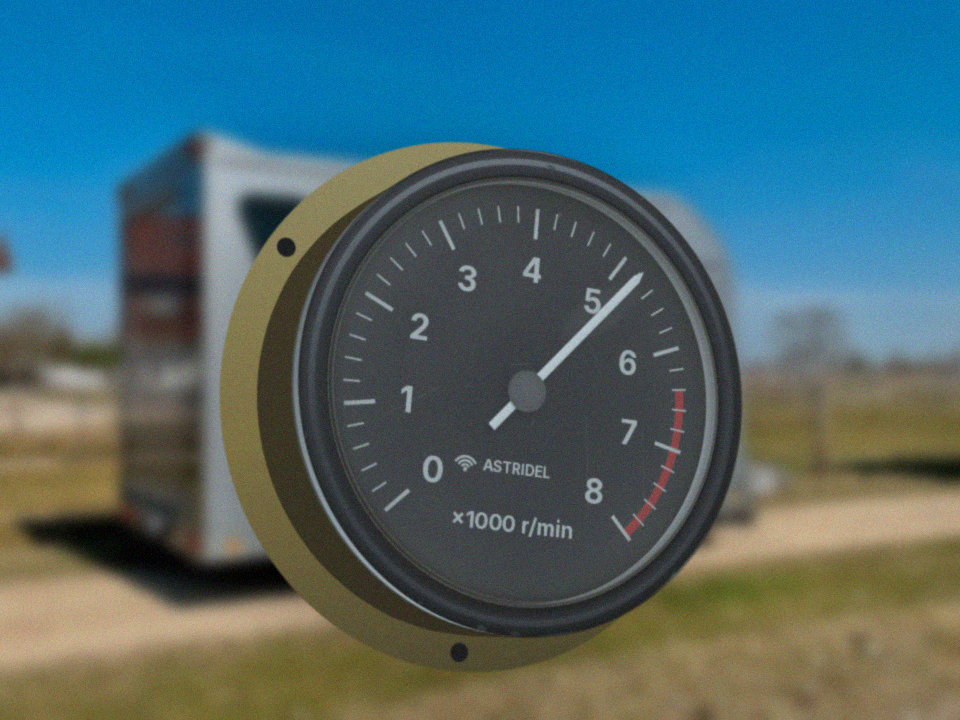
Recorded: 5200 rpm
